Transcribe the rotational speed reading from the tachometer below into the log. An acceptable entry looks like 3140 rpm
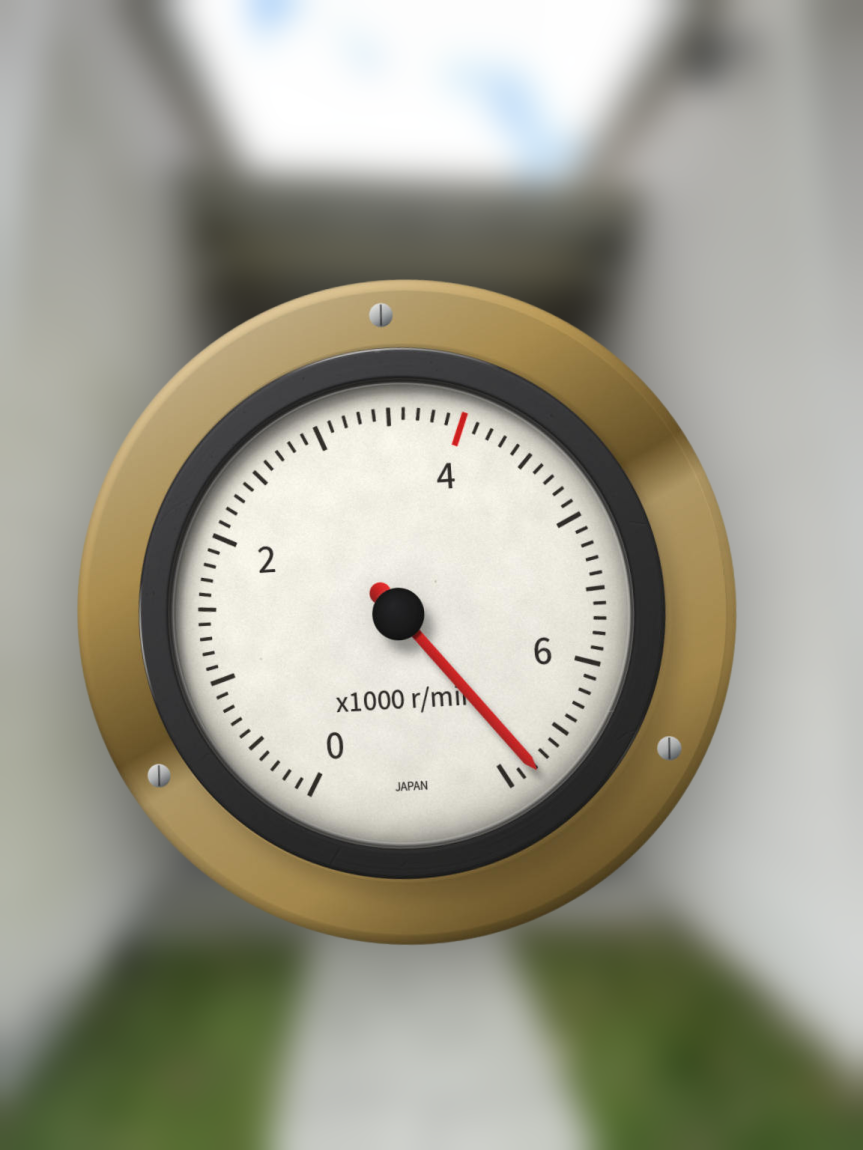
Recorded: 6800 rpm
